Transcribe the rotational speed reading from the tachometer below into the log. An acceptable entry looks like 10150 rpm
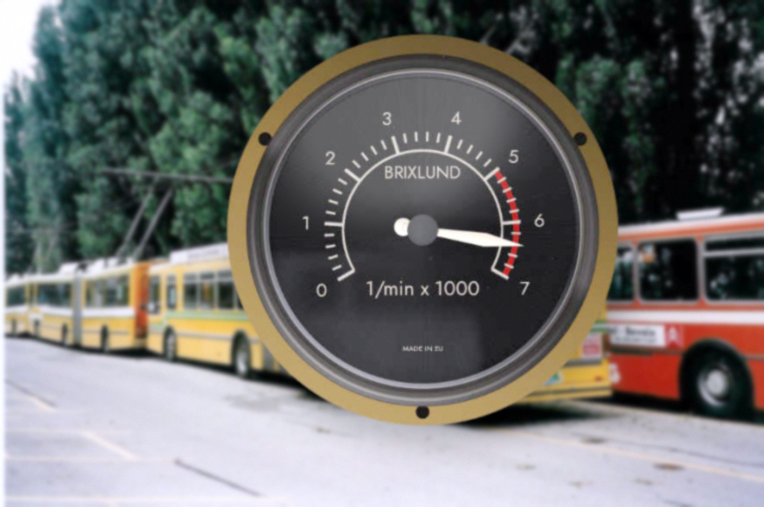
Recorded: 6400 rpm
